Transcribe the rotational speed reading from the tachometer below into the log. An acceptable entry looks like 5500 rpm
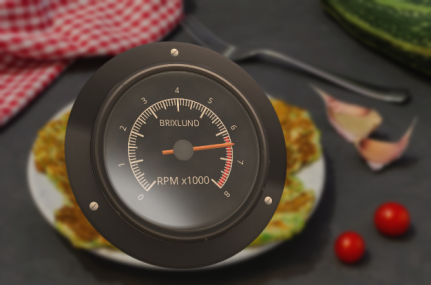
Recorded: 6500 rpm
